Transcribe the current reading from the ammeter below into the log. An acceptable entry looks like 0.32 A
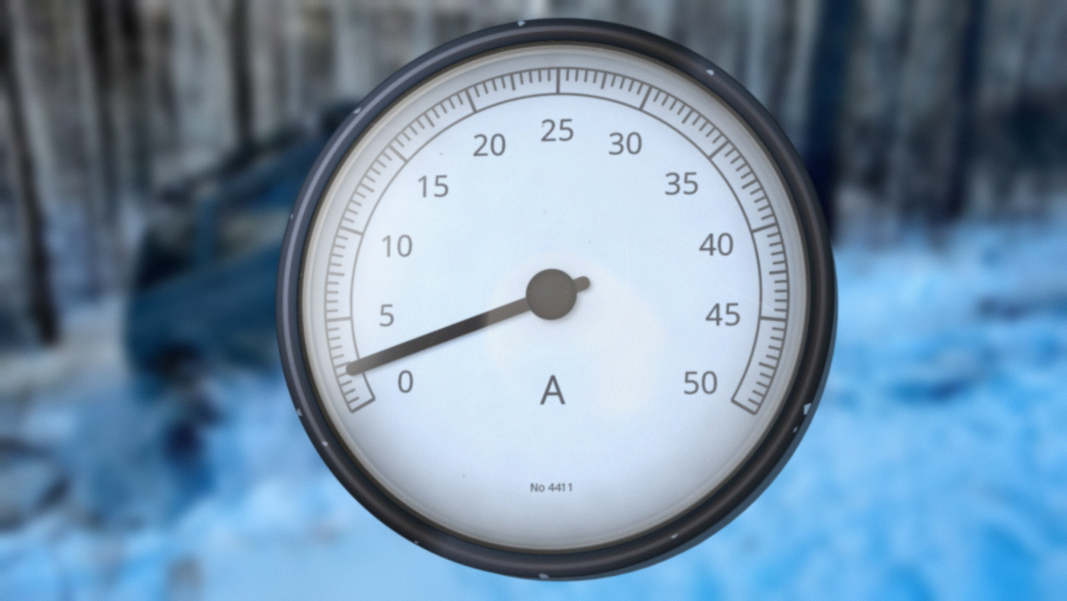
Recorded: 2 A
